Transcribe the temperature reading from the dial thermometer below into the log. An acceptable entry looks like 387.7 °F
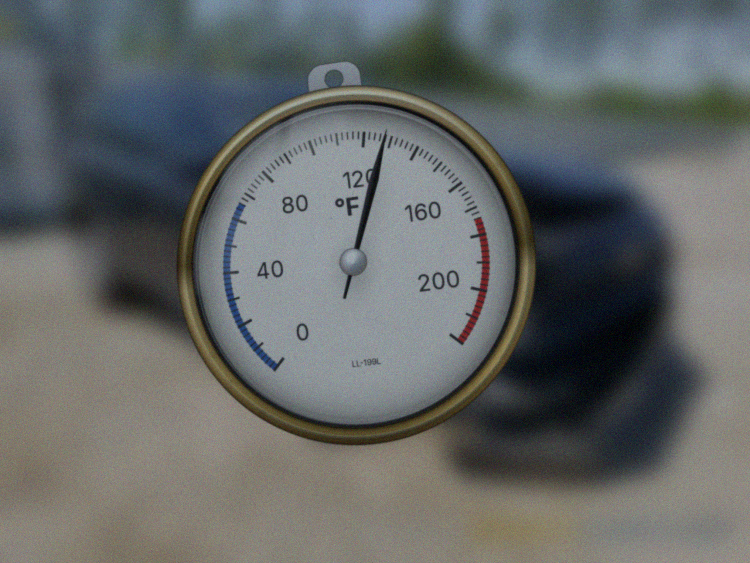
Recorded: 128 °F
